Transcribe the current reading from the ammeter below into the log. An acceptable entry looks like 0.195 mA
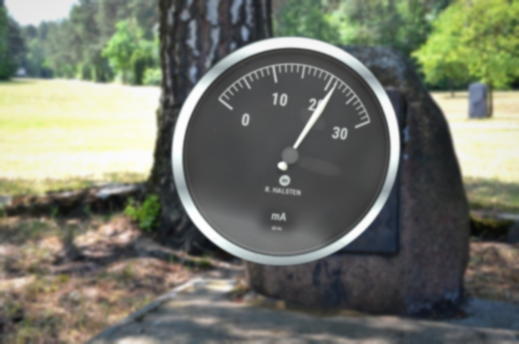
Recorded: 21 mA
